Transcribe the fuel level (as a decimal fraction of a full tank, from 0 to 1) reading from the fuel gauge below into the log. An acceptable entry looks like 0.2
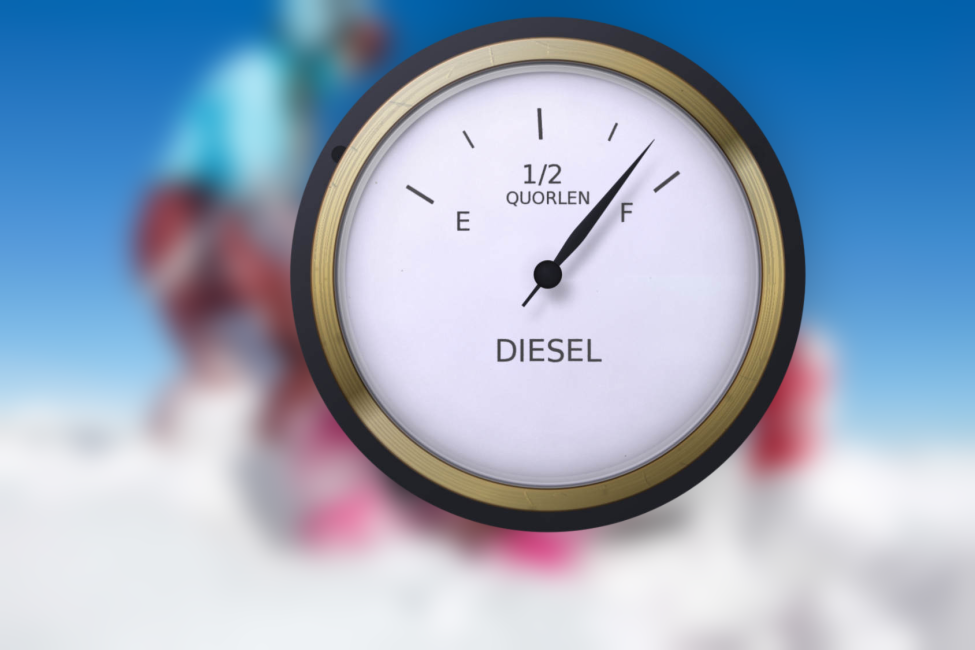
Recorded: 0.875
